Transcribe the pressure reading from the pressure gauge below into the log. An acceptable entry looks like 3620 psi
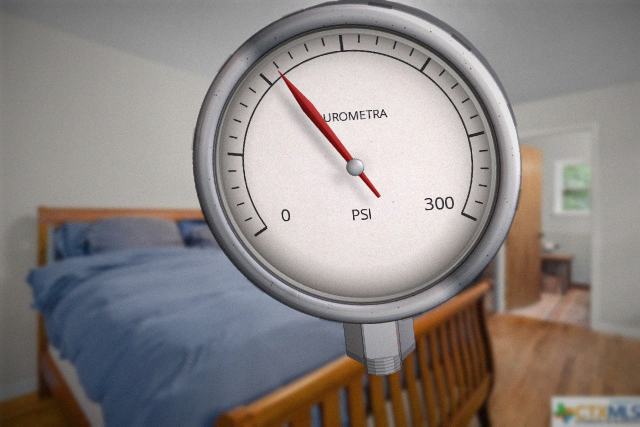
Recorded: 110 psi
